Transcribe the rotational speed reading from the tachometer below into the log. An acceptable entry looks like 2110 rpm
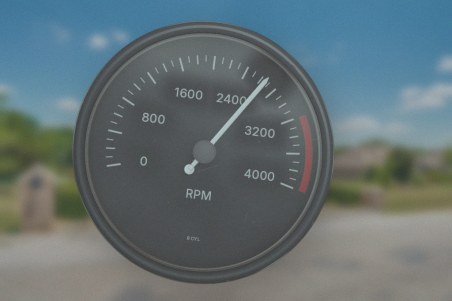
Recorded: 2650 rpm
